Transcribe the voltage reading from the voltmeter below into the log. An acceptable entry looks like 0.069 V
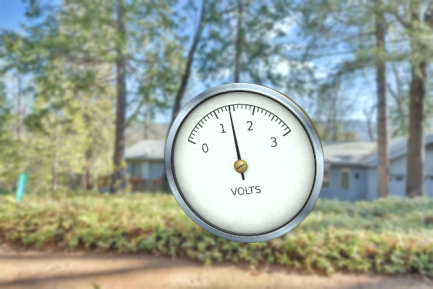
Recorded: 1.4 V
